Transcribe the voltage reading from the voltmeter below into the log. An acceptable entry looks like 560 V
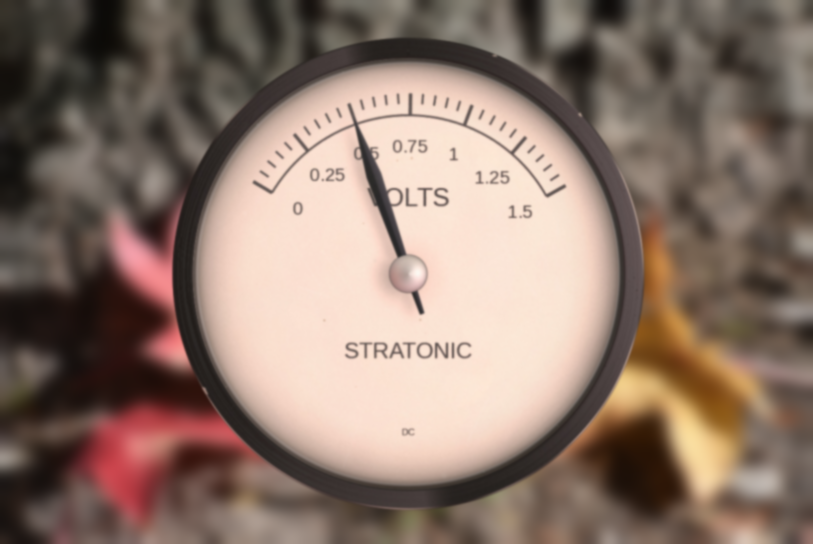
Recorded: 0.5 V
